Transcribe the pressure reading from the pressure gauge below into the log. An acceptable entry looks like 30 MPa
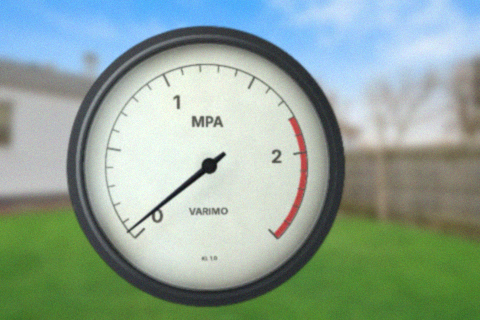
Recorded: 0.05 MPa
